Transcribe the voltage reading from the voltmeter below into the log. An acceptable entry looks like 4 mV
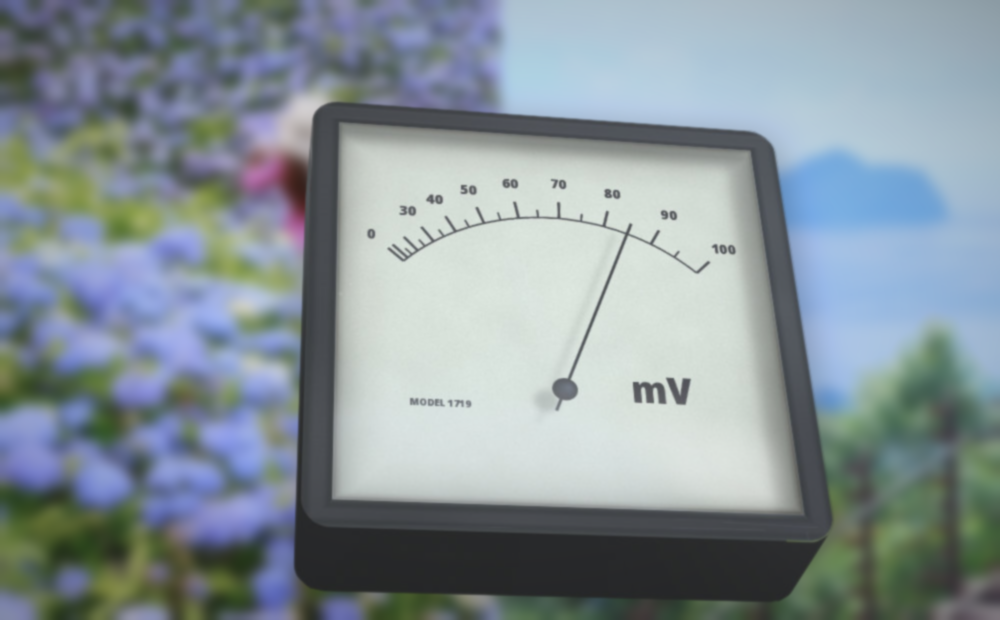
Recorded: 85 mV
